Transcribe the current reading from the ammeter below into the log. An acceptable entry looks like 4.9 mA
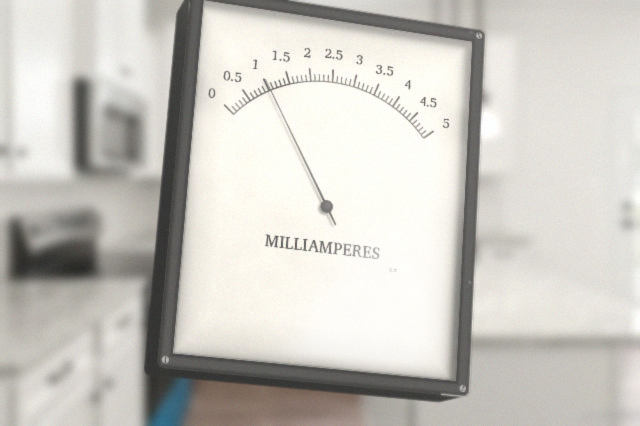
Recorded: 1 mA
